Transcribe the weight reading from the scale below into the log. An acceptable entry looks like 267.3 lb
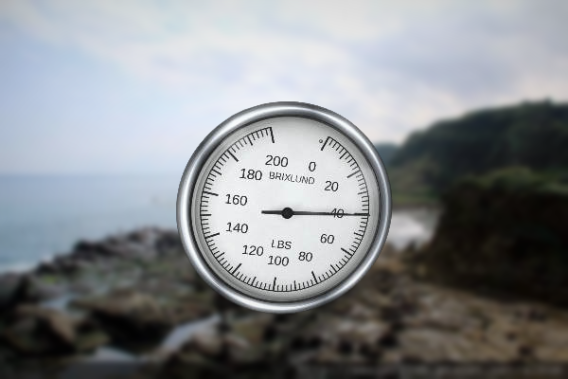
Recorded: 40 lb
